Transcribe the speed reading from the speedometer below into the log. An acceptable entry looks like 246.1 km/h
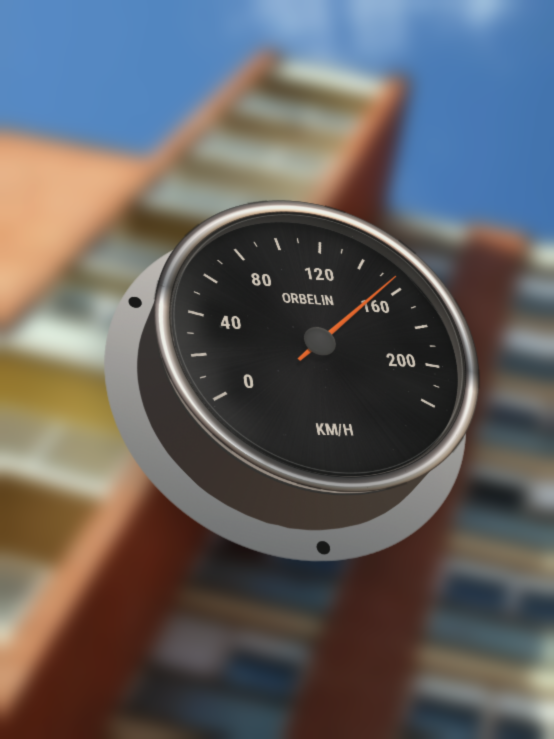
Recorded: 155 km/h
